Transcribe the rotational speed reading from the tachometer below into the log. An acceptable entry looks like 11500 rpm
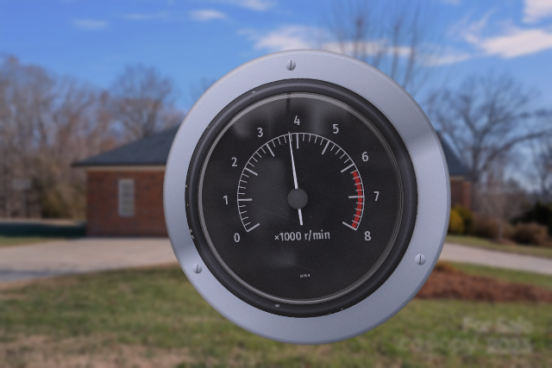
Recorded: 3800 rpm
